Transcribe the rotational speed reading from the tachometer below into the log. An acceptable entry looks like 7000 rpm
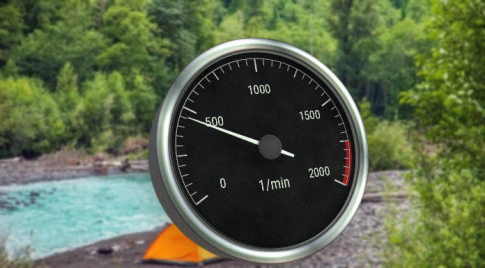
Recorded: 450 rpm
